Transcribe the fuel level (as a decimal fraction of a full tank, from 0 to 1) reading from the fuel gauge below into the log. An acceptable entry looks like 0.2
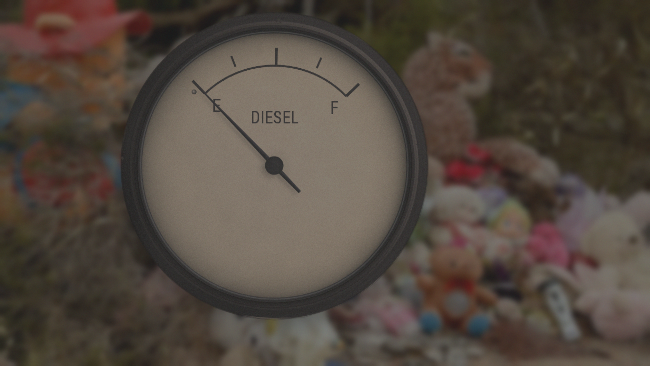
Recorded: 0
